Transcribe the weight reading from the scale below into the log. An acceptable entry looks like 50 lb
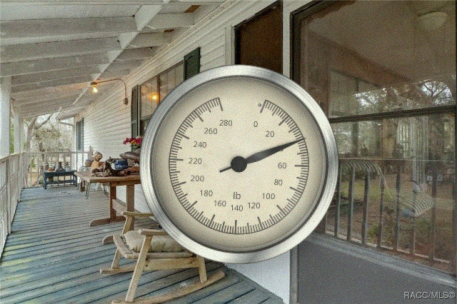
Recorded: 40 lb
